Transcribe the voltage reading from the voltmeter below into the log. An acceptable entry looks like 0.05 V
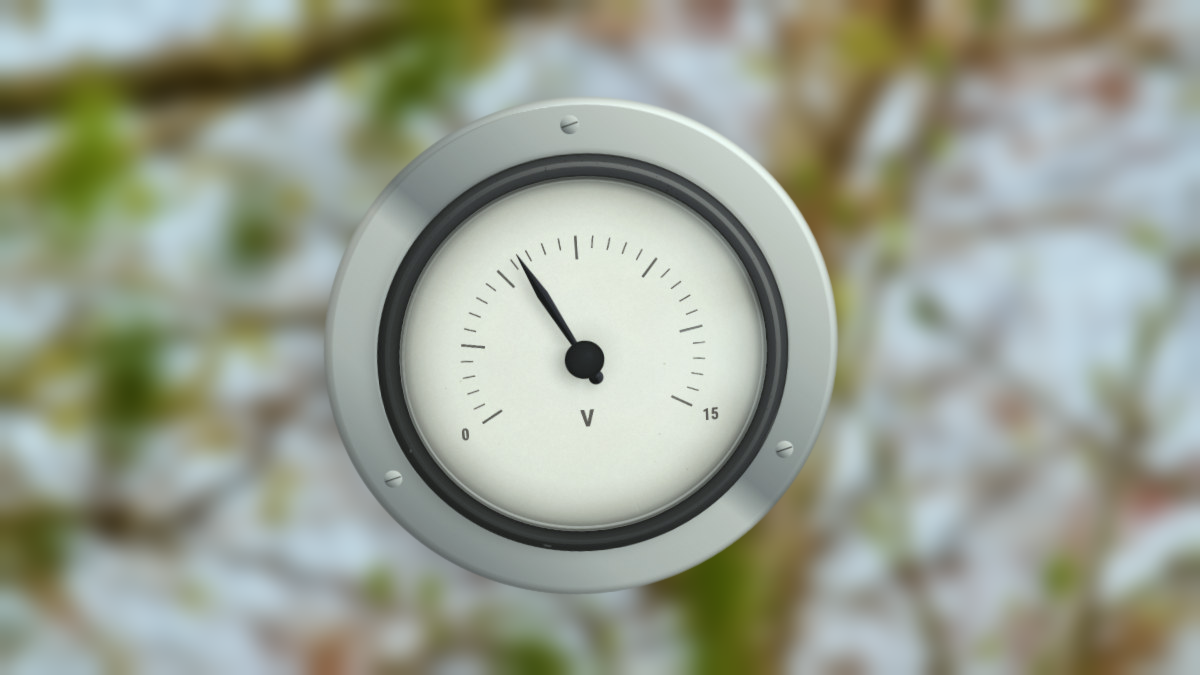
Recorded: 5.75 V
